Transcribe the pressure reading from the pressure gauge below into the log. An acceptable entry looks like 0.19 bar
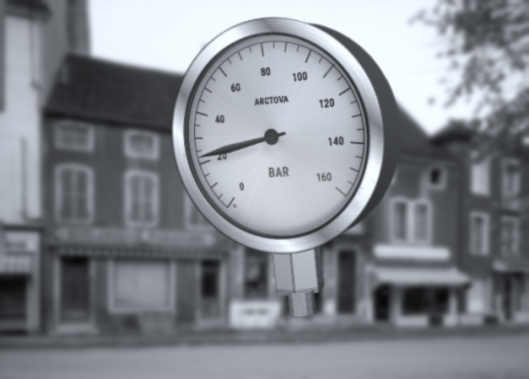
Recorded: 22.5 bar
